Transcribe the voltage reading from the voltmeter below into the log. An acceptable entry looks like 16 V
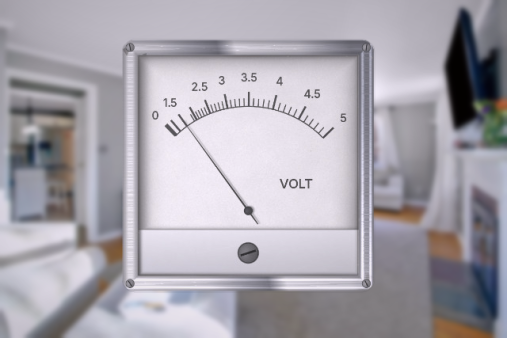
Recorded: 1.5 V
